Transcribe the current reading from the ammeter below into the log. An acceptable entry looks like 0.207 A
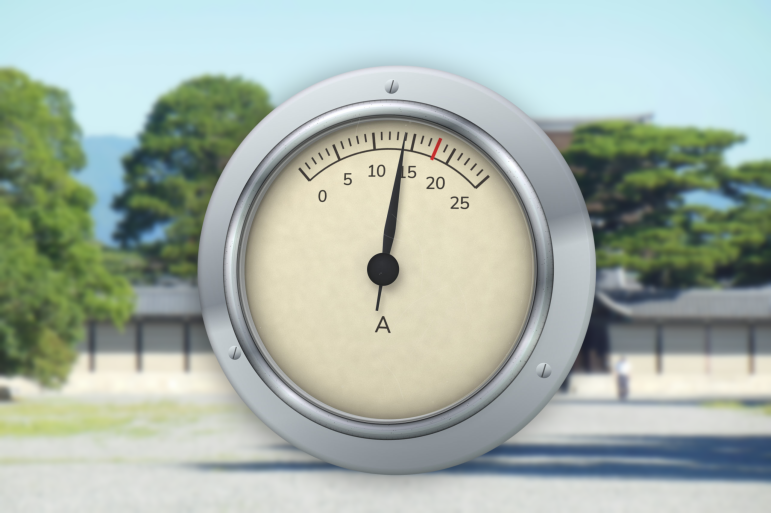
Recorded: 14 A
